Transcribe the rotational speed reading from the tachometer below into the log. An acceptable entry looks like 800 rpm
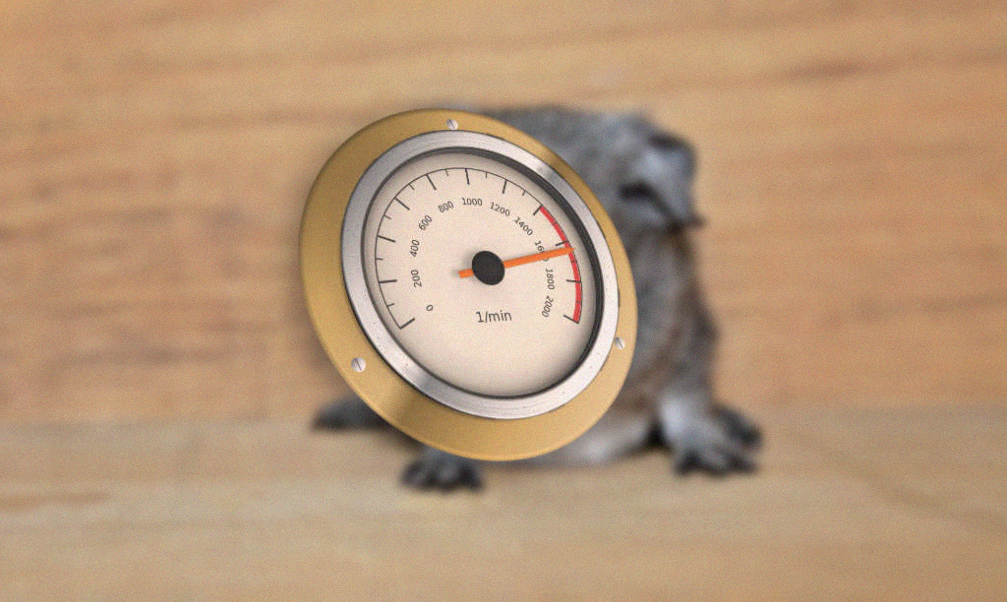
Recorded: 1650 rpm
